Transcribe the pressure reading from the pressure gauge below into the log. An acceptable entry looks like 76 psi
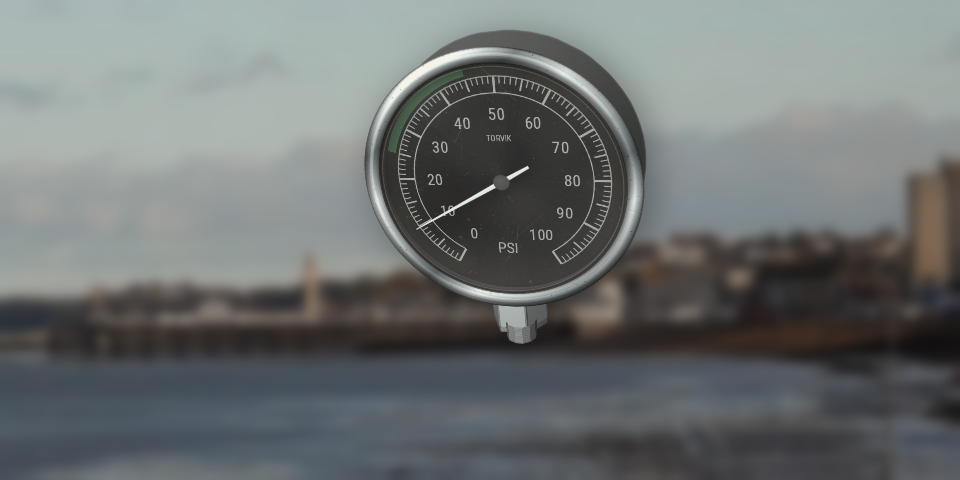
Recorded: 10 psi
